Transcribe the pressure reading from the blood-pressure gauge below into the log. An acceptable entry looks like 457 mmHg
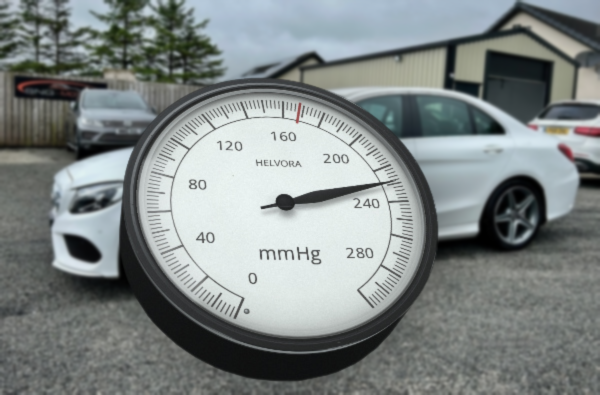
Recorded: 230 mmHg
